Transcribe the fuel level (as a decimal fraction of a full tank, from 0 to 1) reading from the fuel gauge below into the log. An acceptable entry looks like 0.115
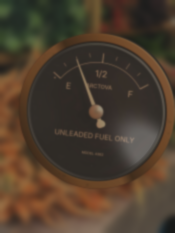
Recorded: 0.25
